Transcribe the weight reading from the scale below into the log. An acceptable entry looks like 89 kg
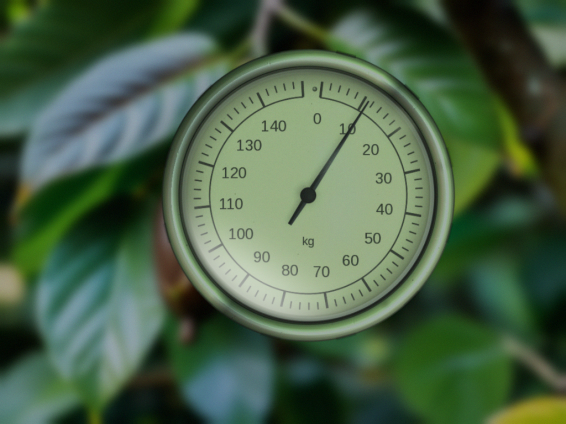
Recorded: 11 kg
